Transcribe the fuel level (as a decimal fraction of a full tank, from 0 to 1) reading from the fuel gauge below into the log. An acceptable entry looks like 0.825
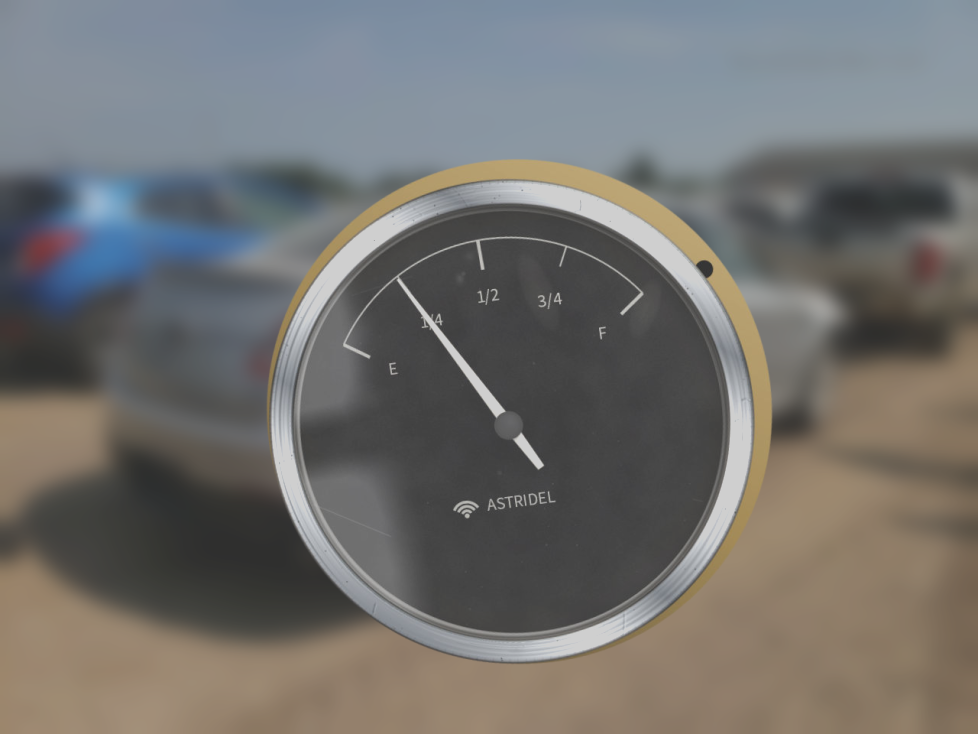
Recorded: 0.25
